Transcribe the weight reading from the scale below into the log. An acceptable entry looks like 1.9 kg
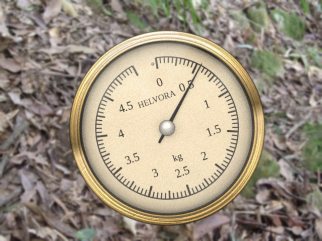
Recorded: 0.55 kg
